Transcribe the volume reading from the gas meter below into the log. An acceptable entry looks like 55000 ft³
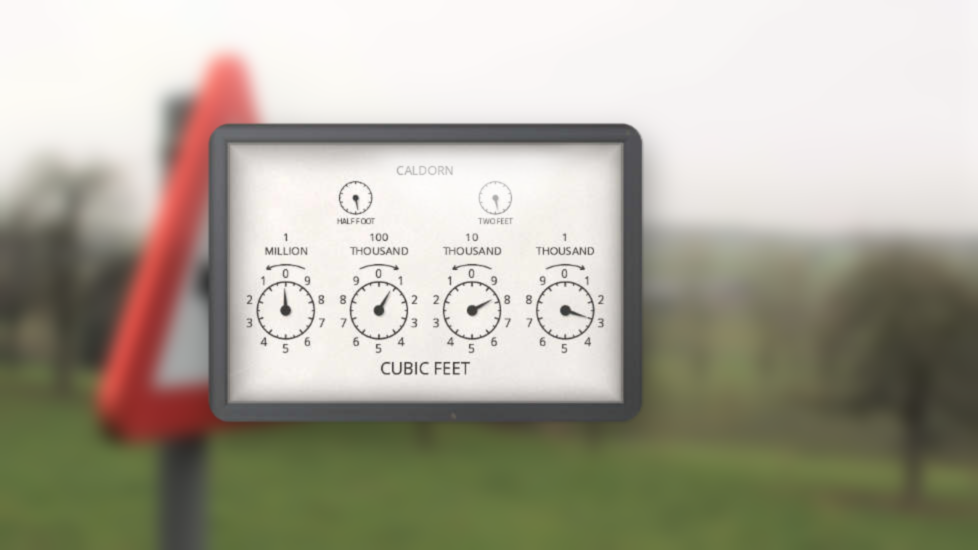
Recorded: 8300 ft³
